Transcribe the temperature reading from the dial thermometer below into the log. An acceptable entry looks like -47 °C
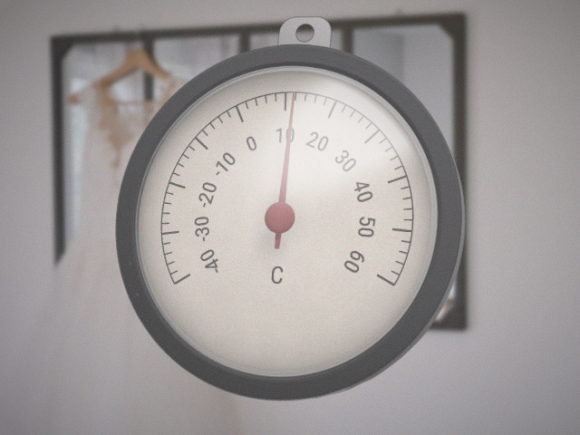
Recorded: 12 °C
